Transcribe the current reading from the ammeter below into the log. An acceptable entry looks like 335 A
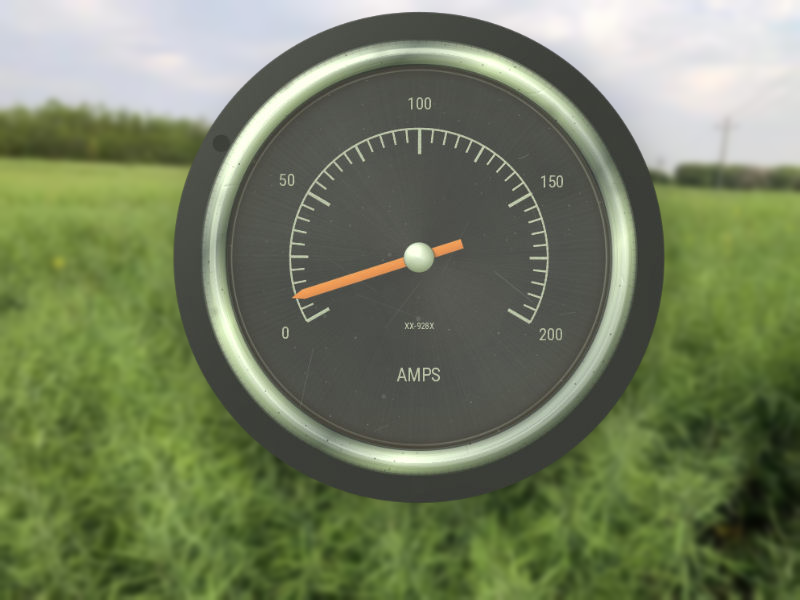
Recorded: 10 A
